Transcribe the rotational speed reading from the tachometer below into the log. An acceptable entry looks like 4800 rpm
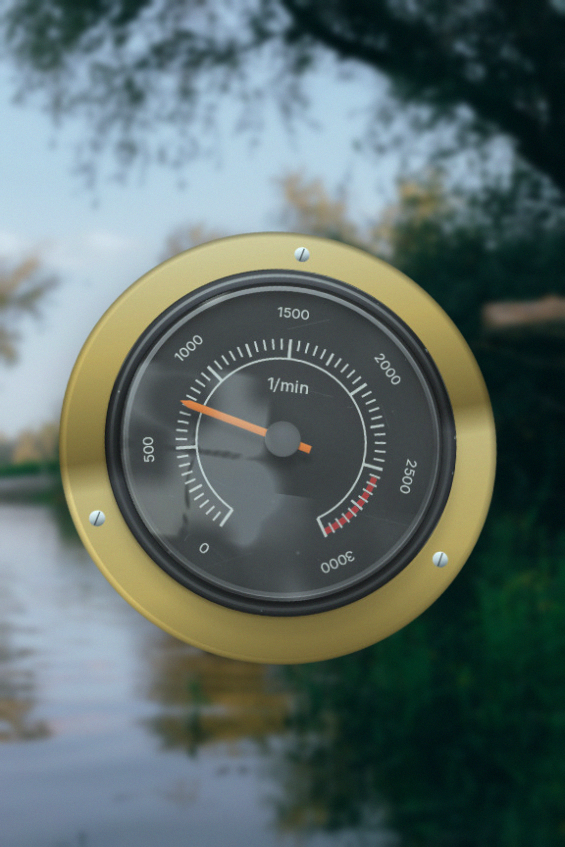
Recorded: 750 rpm
